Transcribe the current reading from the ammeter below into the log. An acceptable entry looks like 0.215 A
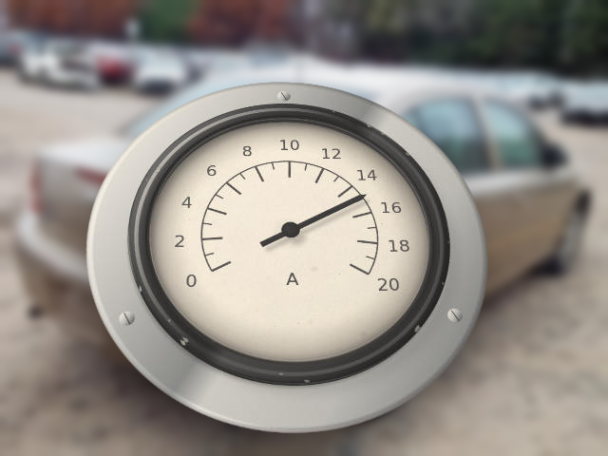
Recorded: 15 A
